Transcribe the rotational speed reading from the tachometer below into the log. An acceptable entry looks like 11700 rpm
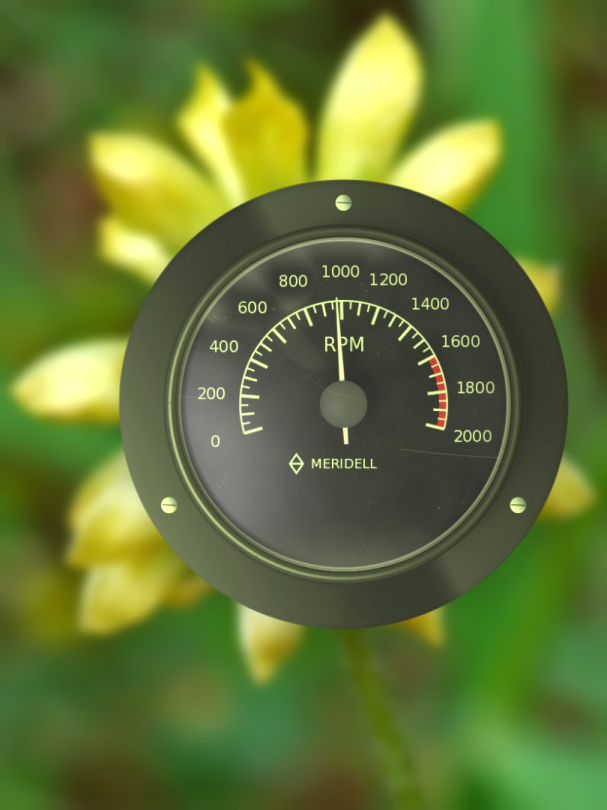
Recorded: 975 rpm
